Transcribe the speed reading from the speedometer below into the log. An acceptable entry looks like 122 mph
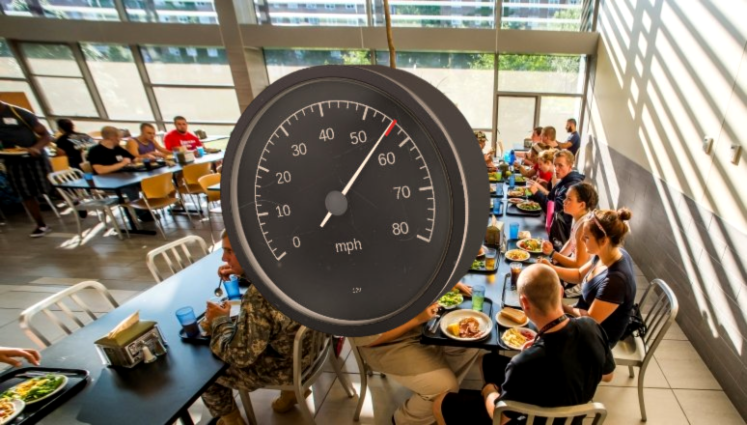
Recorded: 56 mph
